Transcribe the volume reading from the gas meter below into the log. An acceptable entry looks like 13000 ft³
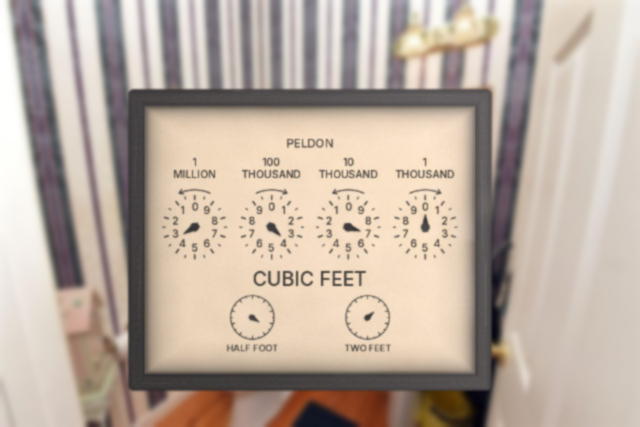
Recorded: 337000 ft³
